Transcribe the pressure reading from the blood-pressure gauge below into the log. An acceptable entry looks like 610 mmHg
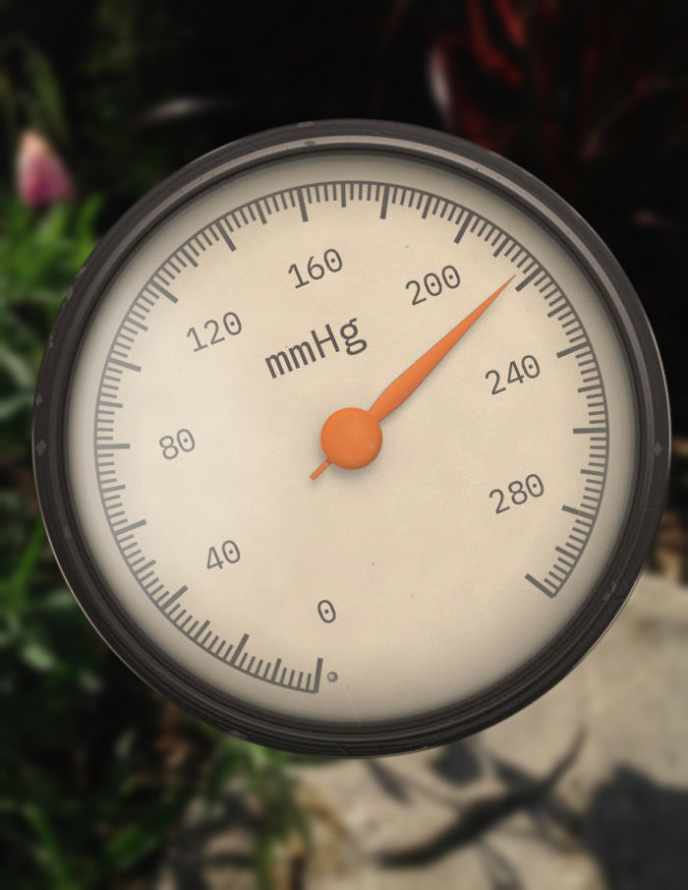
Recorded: 217 mmHg
